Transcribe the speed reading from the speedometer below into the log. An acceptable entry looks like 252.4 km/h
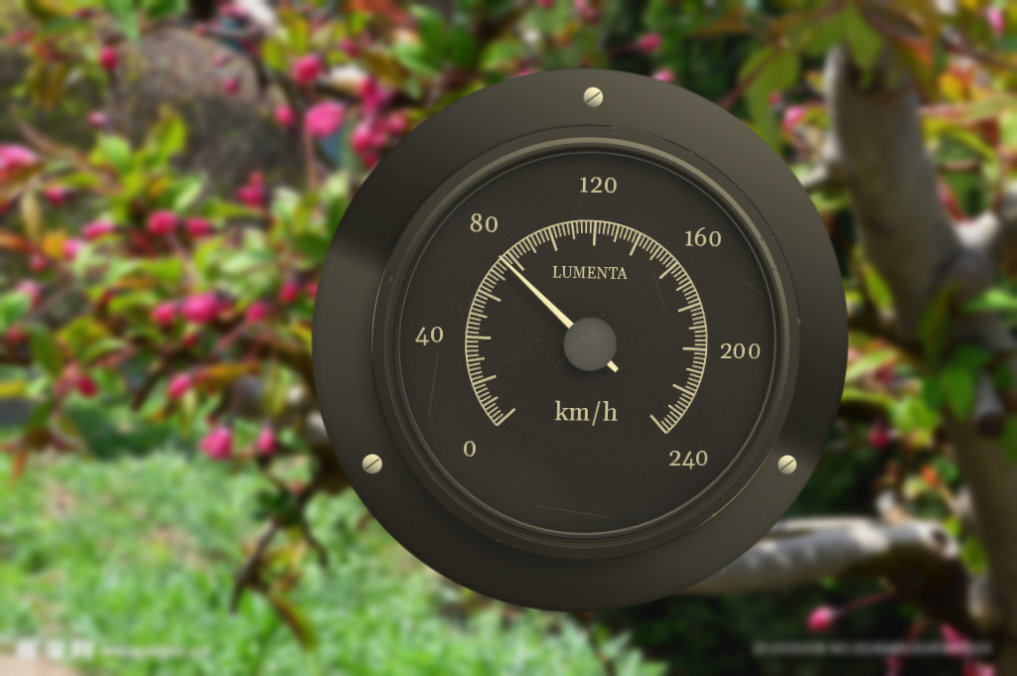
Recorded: 76 km/h
